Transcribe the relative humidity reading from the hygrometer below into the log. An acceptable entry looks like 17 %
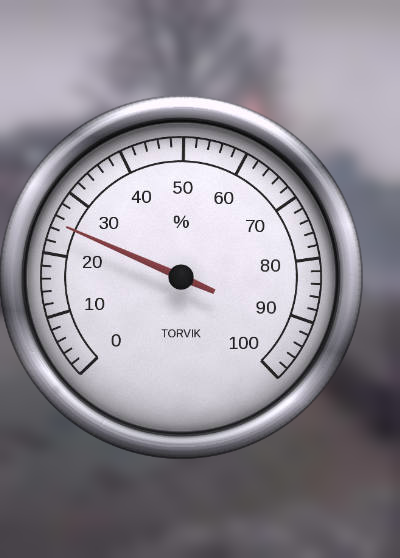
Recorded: 25 %
